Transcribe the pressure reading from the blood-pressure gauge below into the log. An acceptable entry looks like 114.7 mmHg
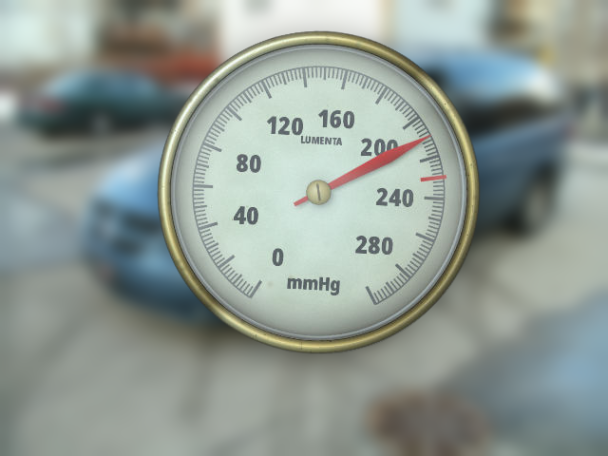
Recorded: 210 mmHg
